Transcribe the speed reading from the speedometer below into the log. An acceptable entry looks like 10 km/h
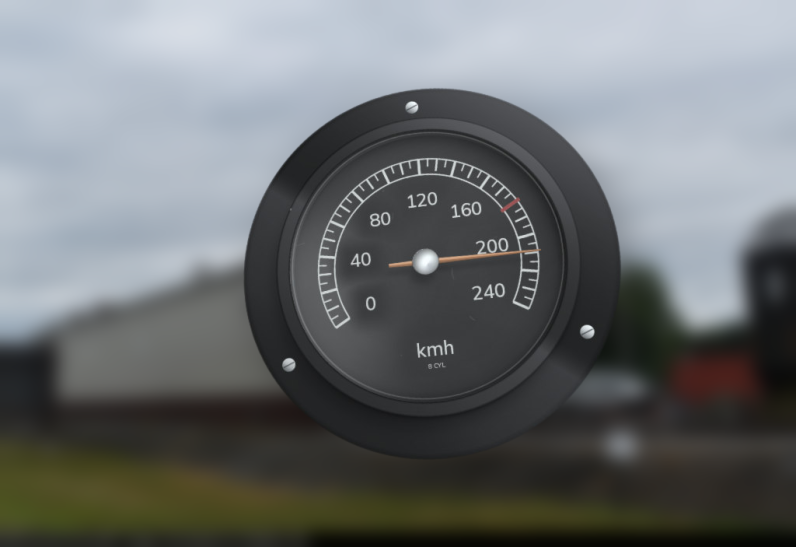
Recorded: 210 km/h
